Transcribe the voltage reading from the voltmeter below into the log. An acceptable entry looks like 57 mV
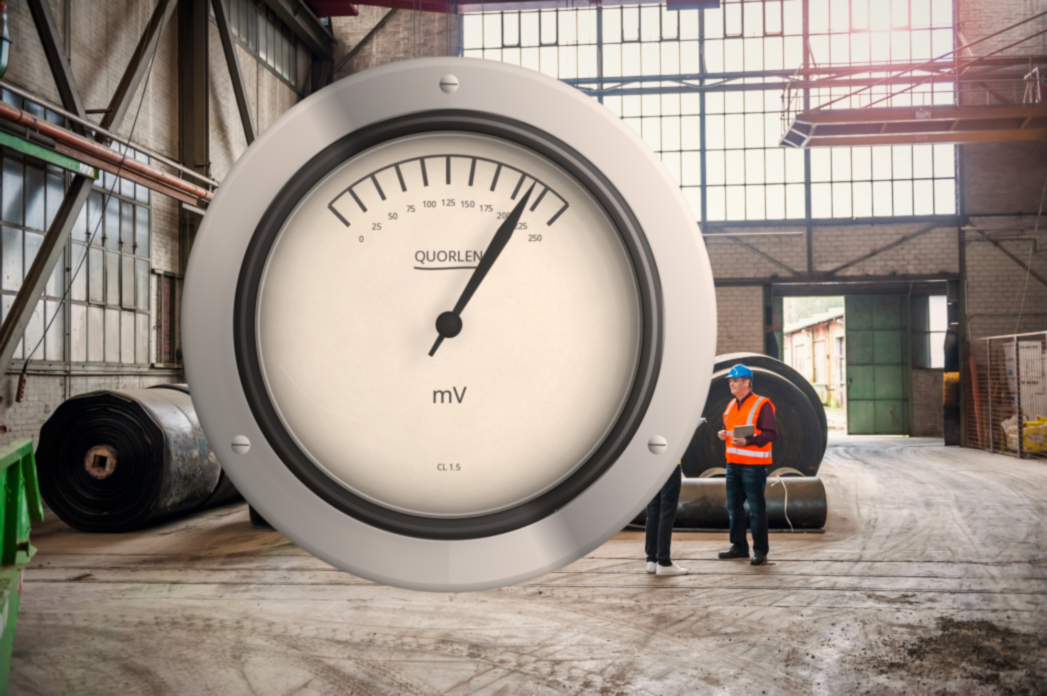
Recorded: 212.5 mV
